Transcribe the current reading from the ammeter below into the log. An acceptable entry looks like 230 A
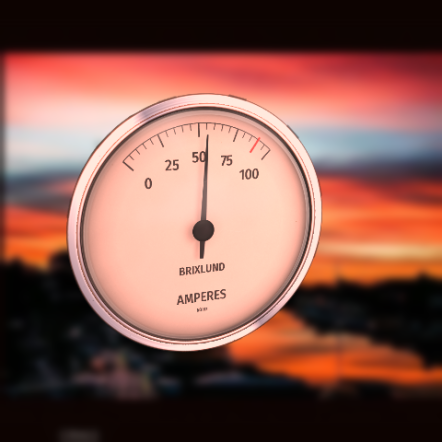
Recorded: 55 A
